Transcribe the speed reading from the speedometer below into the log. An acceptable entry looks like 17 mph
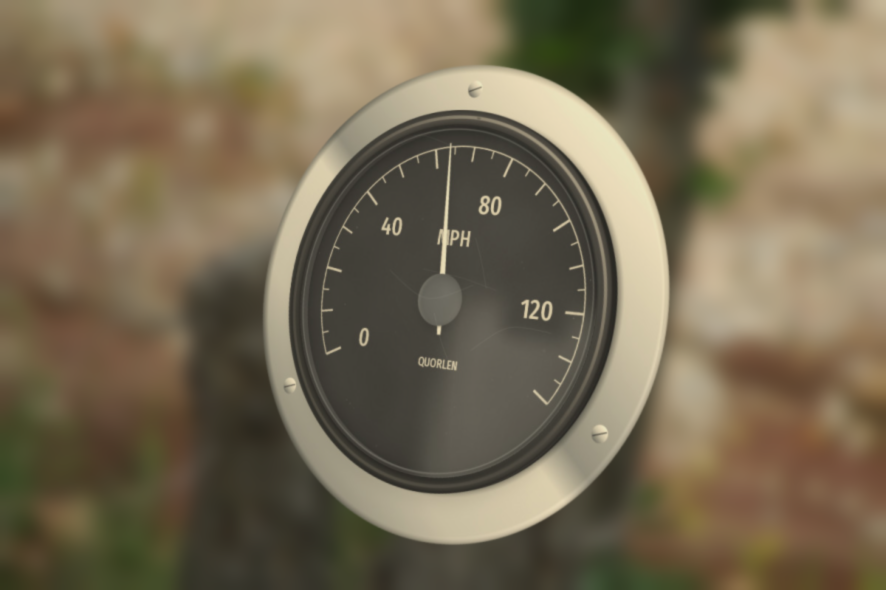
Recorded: 65 mph
